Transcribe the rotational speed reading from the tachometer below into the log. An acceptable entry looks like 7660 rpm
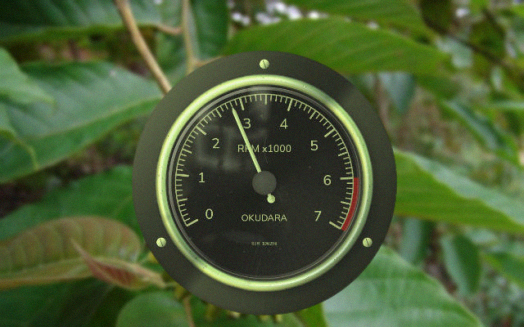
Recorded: 2800 rpm
